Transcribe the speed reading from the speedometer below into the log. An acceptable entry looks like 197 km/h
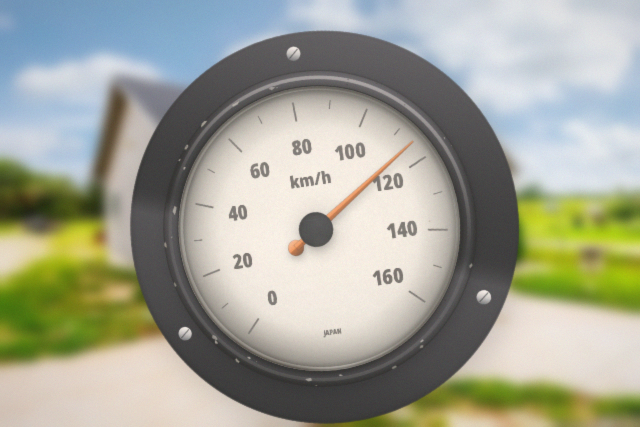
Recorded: 115 km/h
